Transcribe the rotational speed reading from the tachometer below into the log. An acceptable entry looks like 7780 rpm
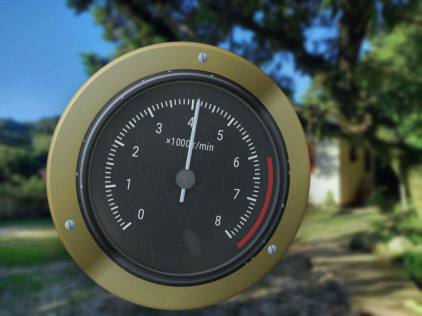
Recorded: 4100 rpm
